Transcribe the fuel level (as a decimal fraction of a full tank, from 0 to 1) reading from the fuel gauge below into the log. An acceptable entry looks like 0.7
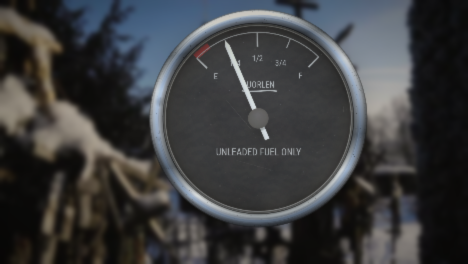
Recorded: 0.25
